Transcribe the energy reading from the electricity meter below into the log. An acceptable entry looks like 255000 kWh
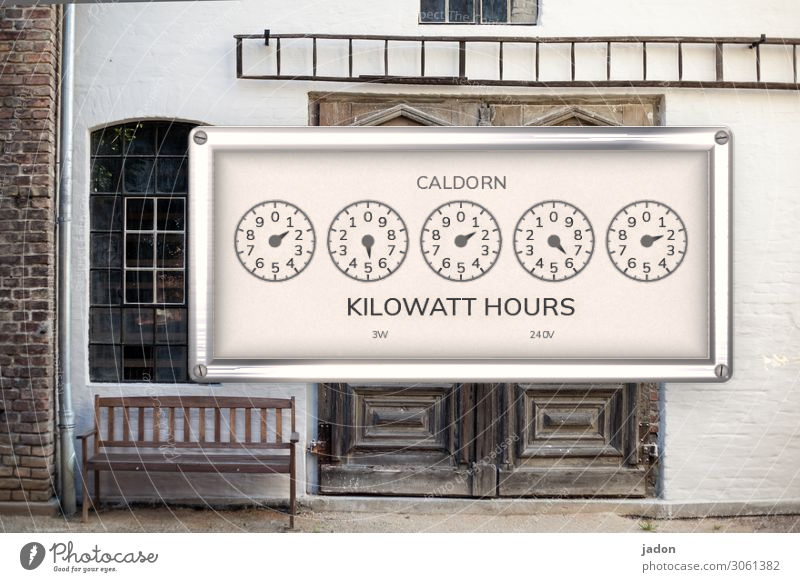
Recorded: 15162 kWh
